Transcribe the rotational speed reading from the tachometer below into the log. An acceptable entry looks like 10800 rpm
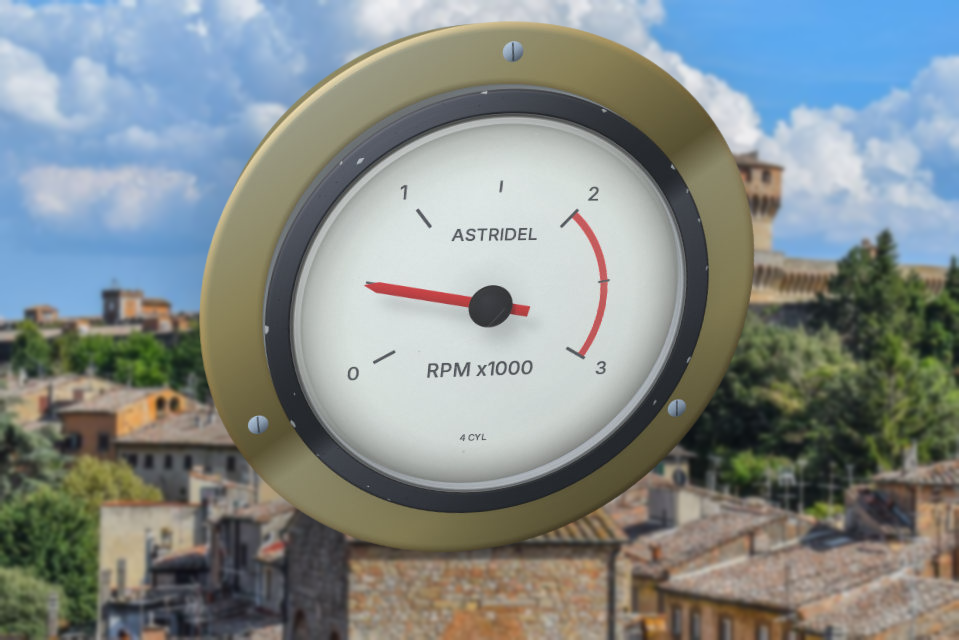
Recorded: 500 rpm
